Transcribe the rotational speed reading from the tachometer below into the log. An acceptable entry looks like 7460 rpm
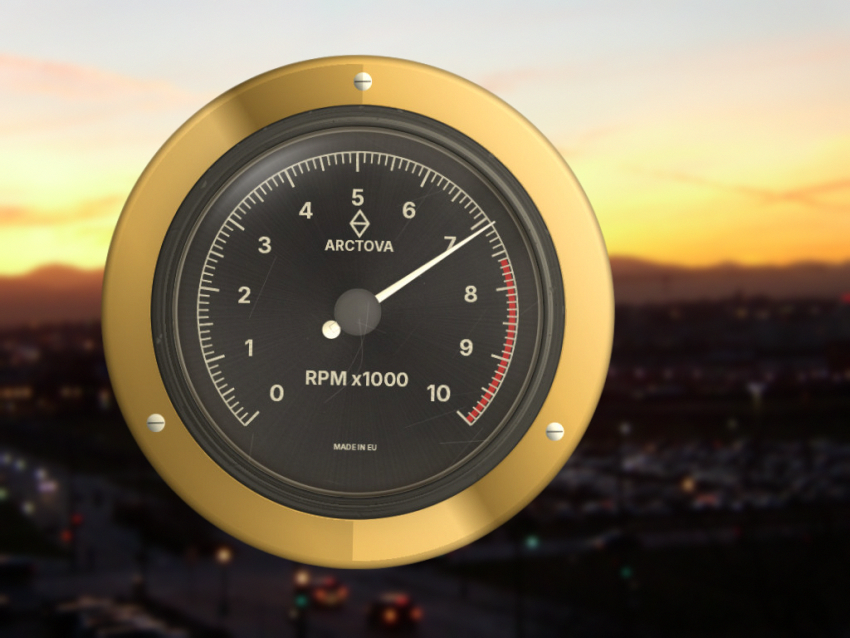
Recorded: 7100 rpm
